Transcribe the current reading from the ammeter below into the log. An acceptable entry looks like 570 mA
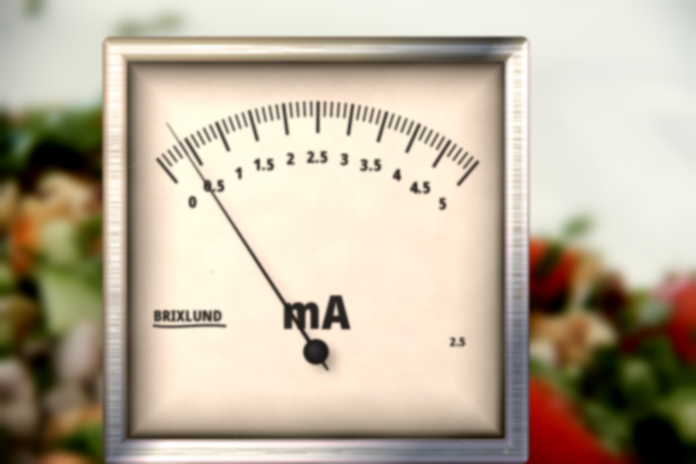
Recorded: 0.4 mA
